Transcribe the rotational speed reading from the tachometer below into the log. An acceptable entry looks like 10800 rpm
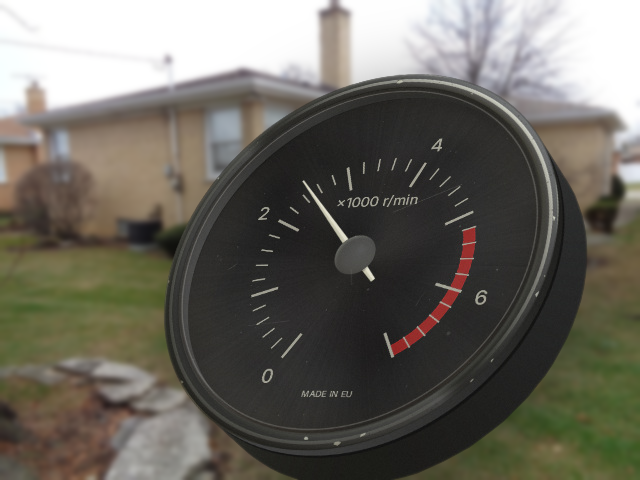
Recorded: 2500 rpm
